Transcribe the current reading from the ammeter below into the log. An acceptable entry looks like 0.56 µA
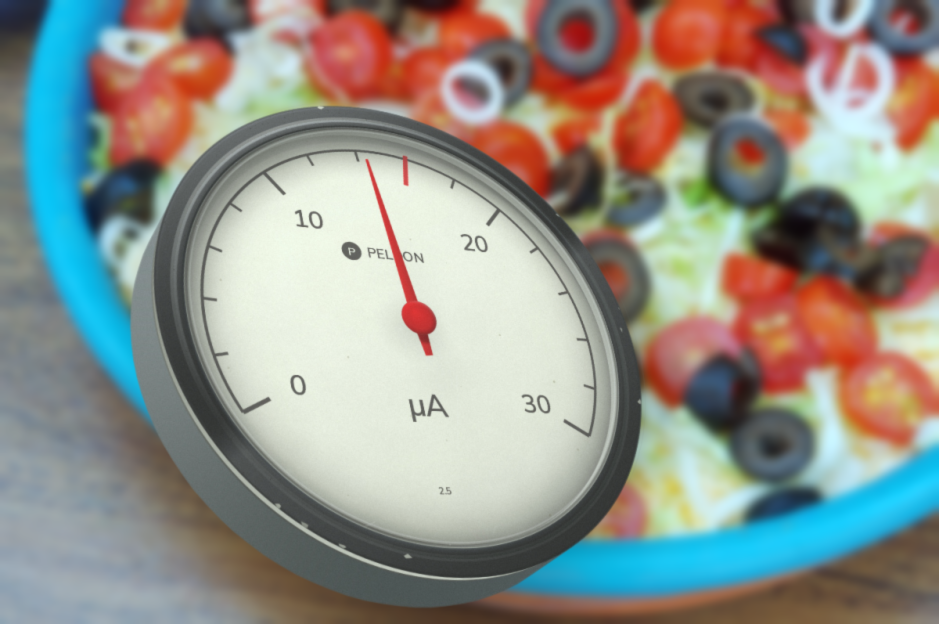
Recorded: 14 µA
